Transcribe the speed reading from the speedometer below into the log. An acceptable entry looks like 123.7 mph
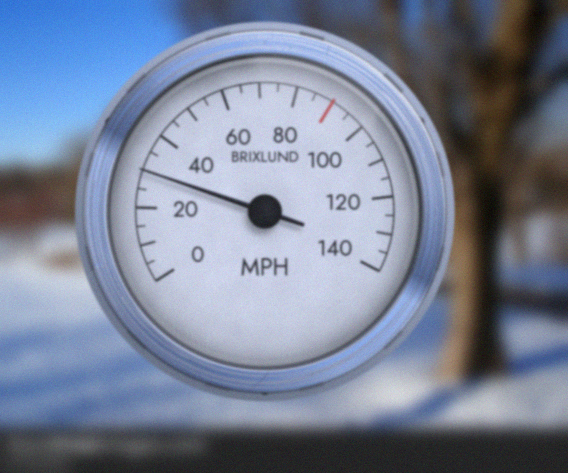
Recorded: 30 mph
